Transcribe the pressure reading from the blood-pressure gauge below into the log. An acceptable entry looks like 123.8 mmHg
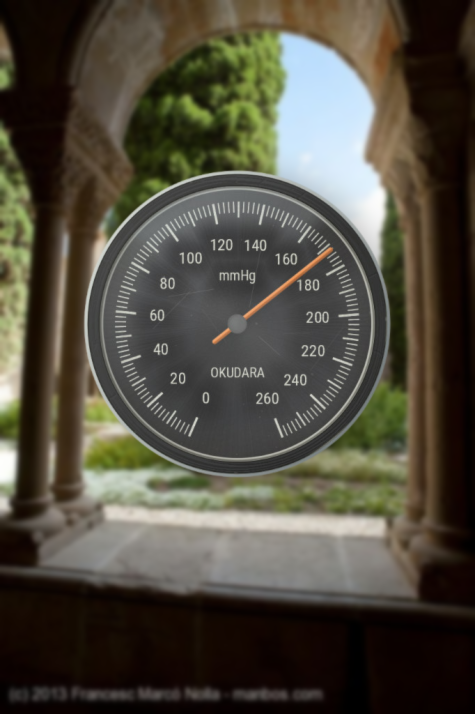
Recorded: 172 mmHg
